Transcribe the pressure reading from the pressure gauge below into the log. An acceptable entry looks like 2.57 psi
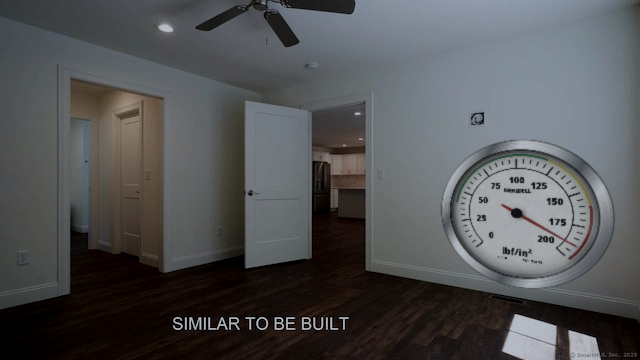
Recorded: 190 psi
